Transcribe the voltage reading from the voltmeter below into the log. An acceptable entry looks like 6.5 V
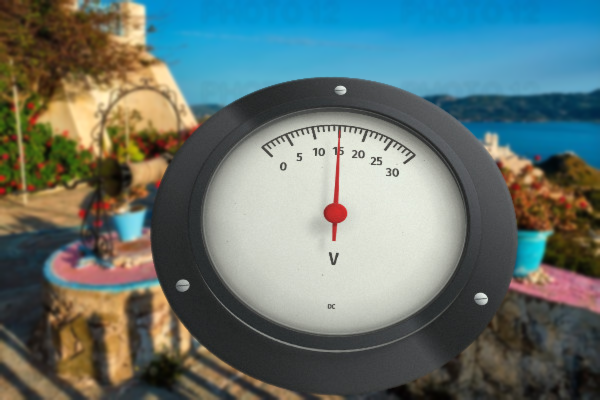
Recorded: 15 V
